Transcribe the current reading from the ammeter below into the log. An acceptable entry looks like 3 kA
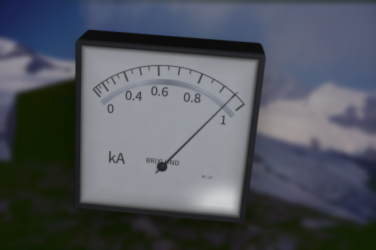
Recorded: 0.95 kA
